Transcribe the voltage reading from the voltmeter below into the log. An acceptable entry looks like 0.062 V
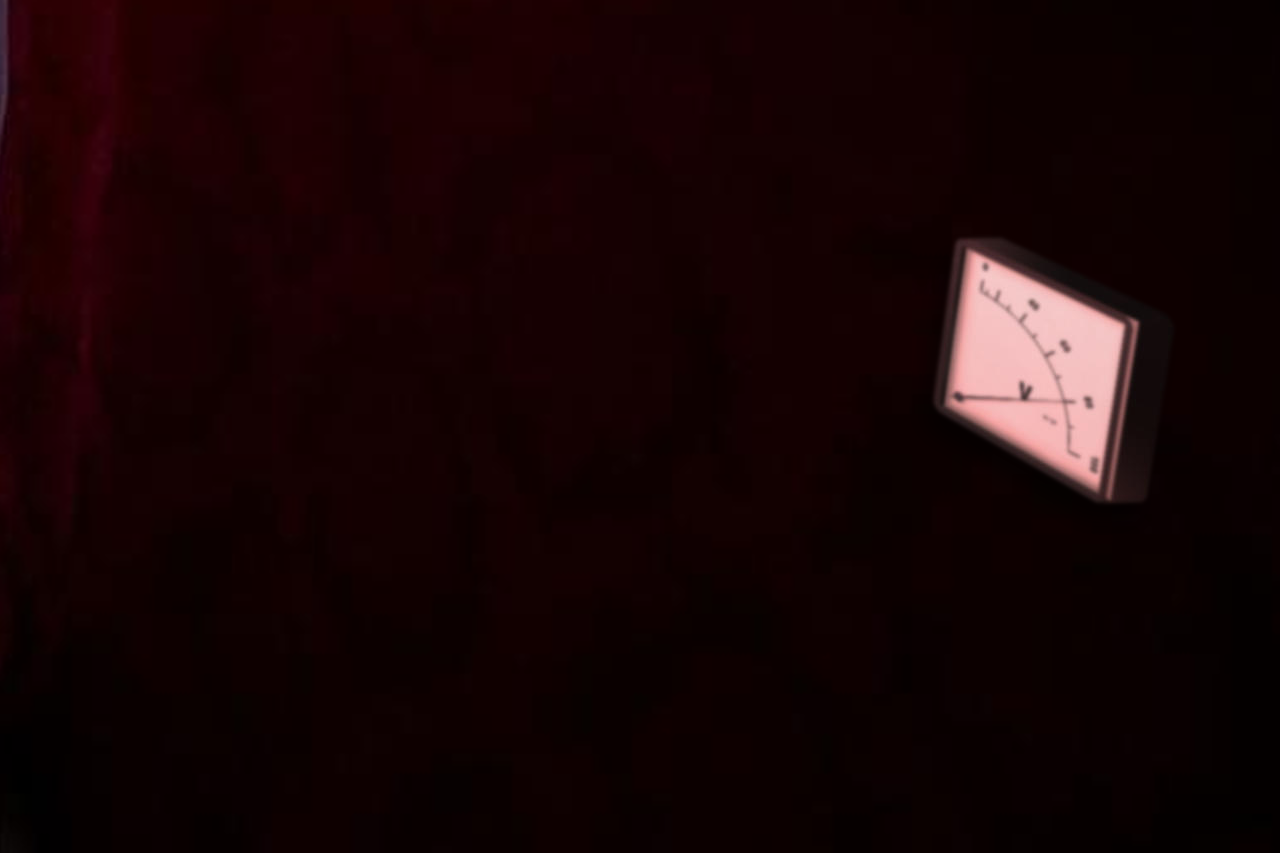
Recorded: 80 V
